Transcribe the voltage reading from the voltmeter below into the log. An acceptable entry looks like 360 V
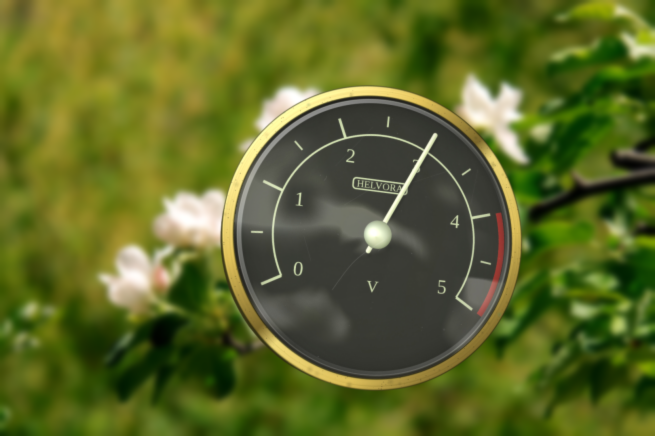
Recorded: 3 V
